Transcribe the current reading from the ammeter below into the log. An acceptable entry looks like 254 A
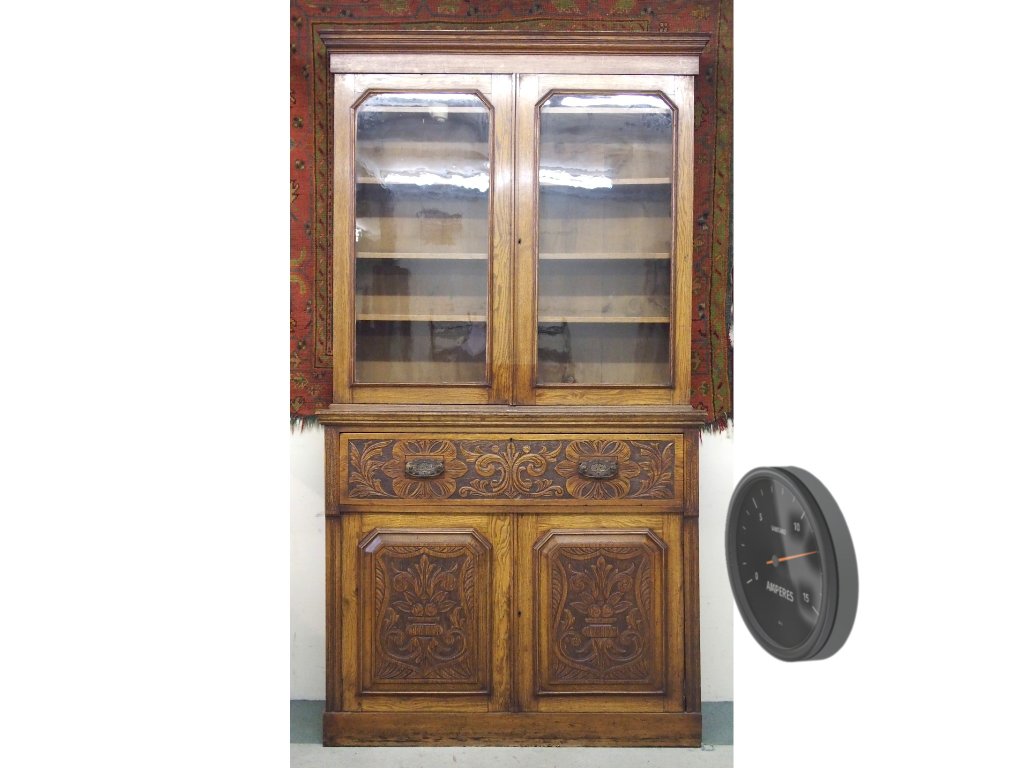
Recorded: 12 A
